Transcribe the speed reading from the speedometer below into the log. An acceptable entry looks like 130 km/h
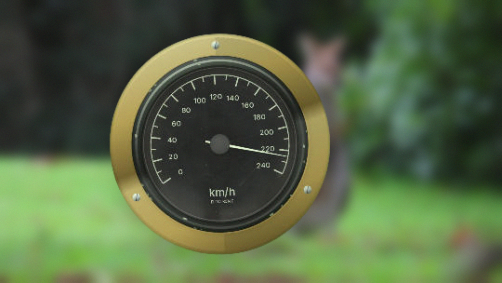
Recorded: 225 km/h
